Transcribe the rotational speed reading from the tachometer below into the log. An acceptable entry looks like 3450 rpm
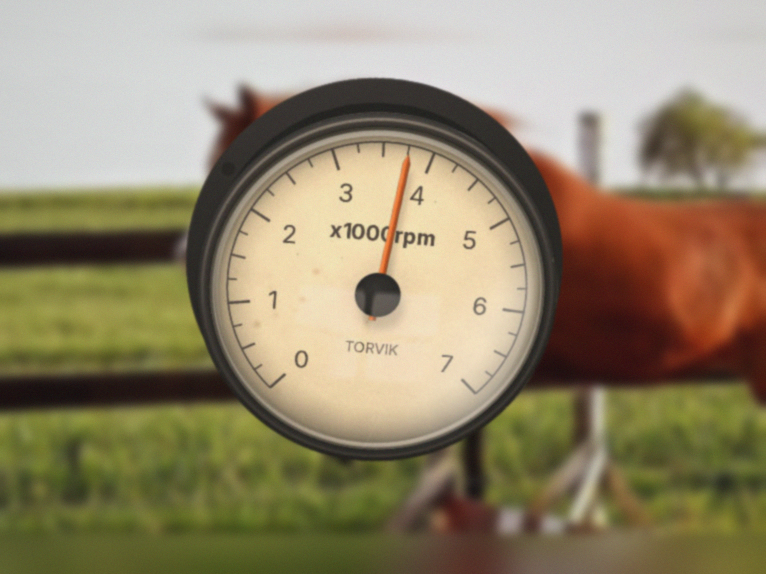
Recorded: 3750 rpm
